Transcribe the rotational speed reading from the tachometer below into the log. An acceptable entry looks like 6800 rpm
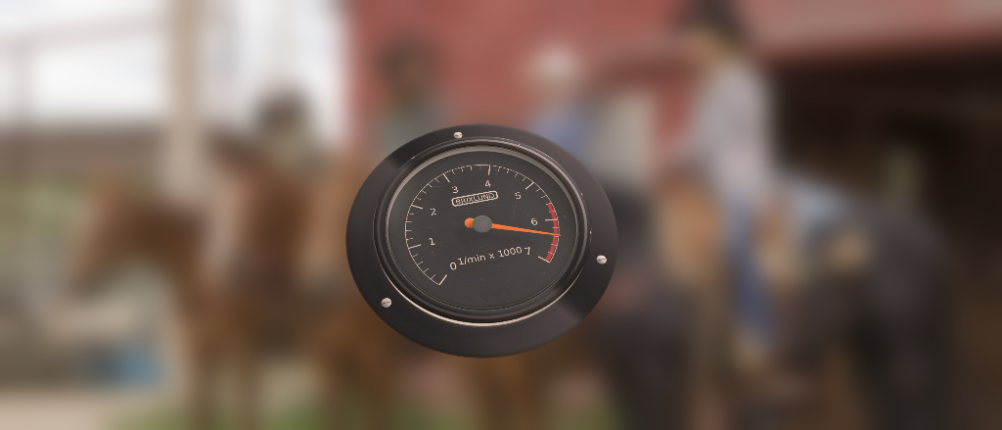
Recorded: 6400 rpm
